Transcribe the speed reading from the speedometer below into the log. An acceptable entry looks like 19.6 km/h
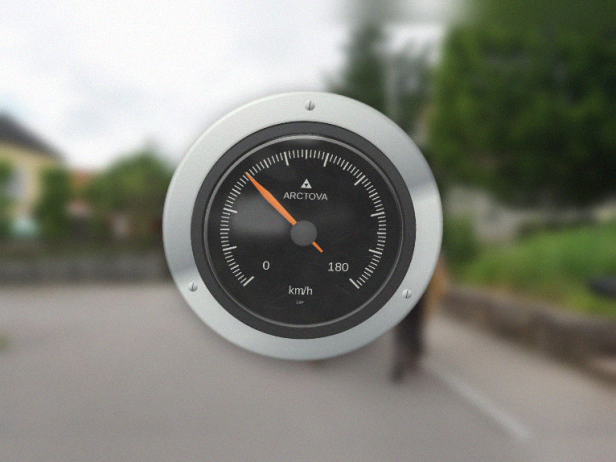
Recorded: 60 km/h
